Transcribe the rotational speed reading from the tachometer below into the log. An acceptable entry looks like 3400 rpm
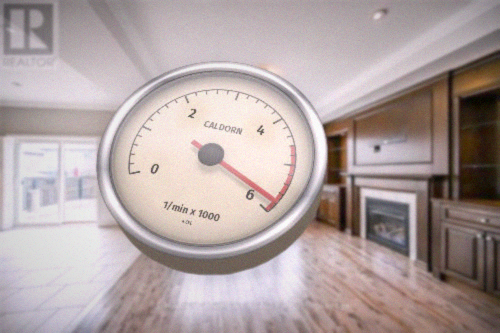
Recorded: 5800 rpm
